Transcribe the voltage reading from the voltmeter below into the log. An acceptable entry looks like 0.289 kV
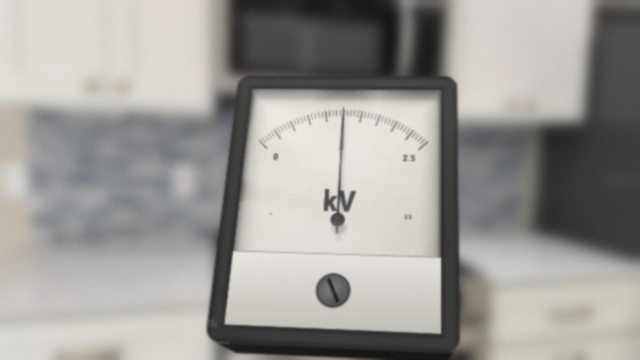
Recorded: 1.25 kV
